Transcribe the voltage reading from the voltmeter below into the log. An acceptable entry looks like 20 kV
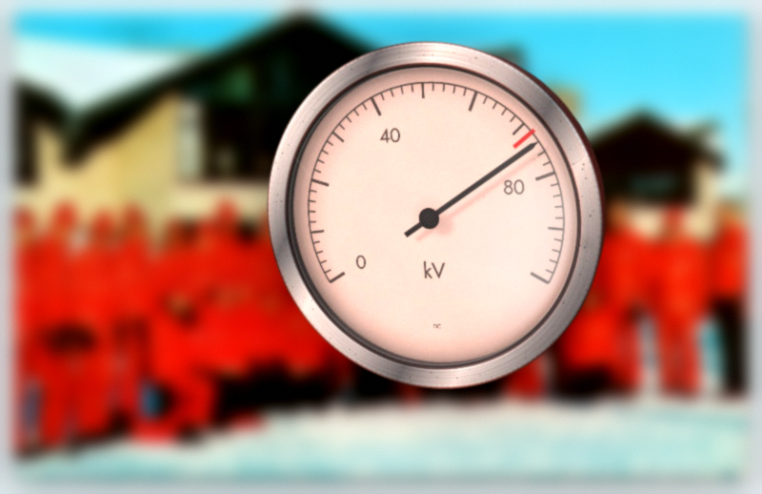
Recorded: 74 kV
